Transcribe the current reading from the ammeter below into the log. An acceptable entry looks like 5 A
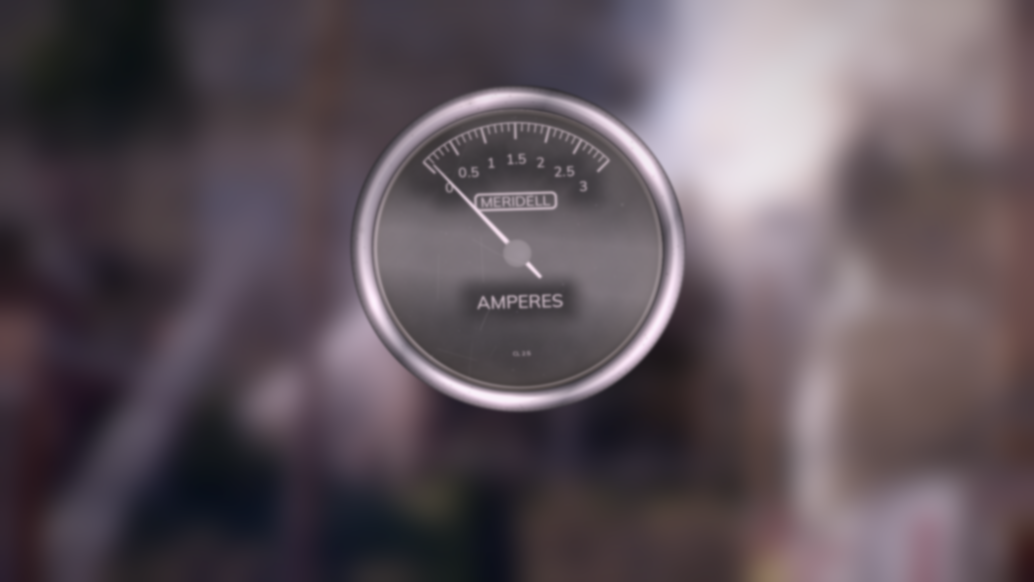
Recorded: 0.1 A
